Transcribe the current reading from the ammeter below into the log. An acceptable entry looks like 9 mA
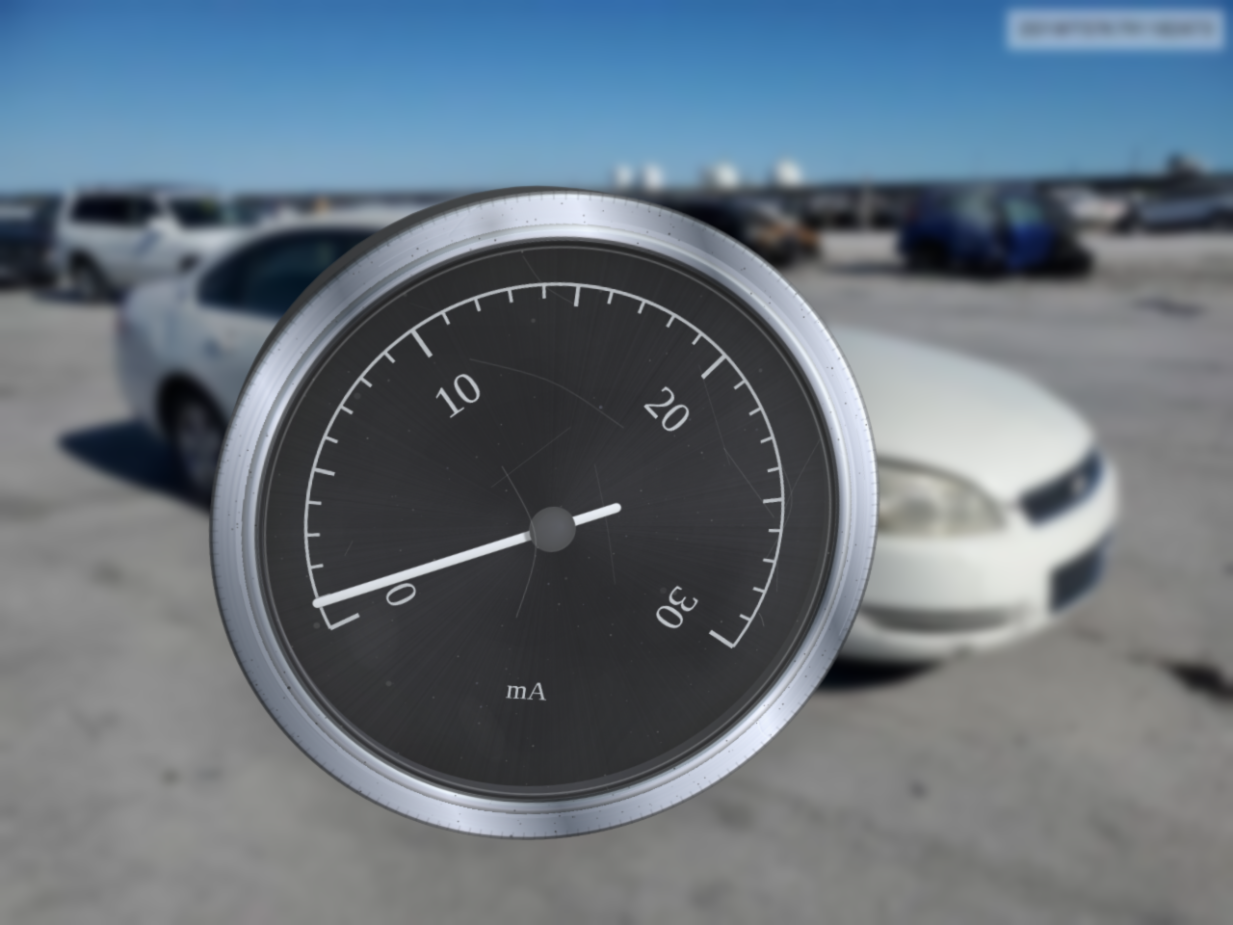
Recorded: 1 mA
